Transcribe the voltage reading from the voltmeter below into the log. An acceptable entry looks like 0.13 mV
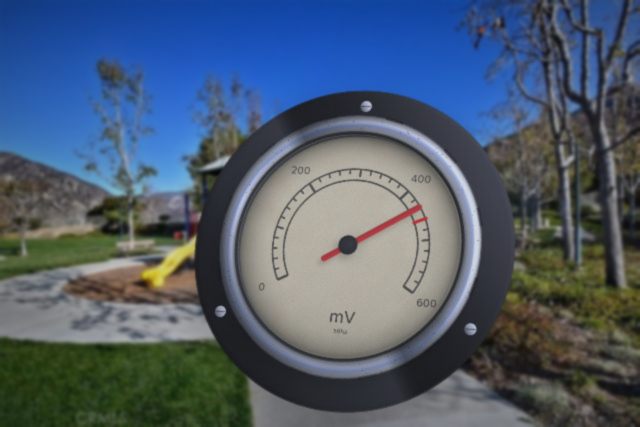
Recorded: 440 mV
